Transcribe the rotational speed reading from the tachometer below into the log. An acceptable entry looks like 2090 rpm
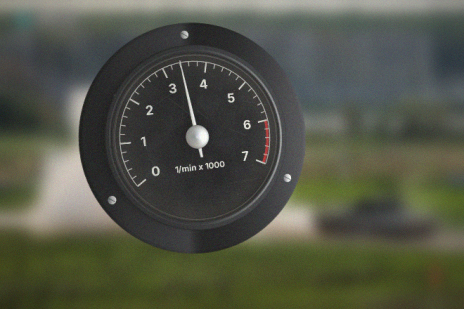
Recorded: 3400 rpm
